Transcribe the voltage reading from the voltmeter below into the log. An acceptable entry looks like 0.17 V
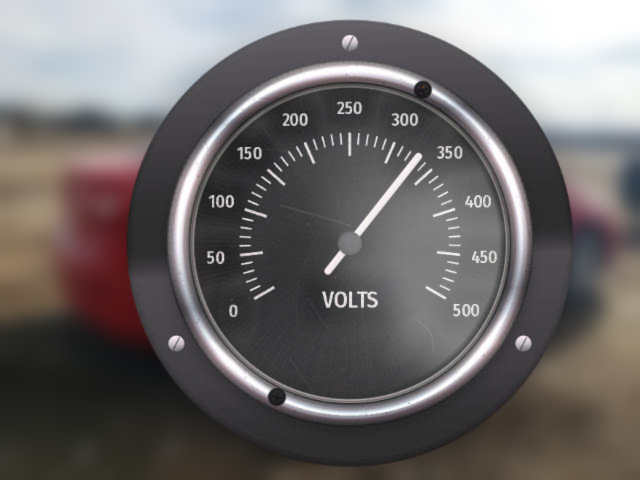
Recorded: 330 V
